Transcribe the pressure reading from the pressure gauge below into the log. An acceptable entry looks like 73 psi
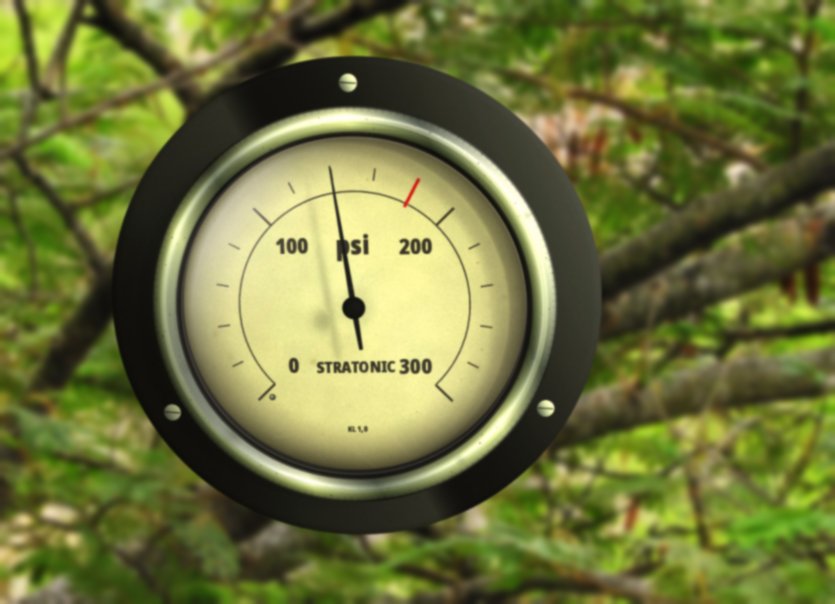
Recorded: 140 psi
